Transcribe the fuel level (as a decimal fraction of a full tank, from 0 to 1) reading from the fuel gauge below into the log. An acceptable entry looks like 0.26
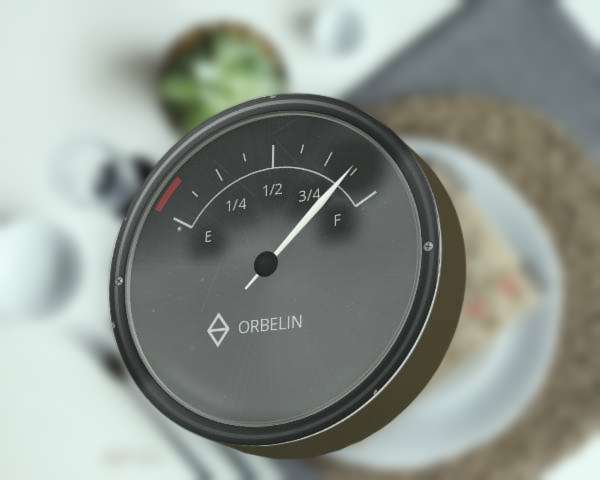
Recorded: 0.875
